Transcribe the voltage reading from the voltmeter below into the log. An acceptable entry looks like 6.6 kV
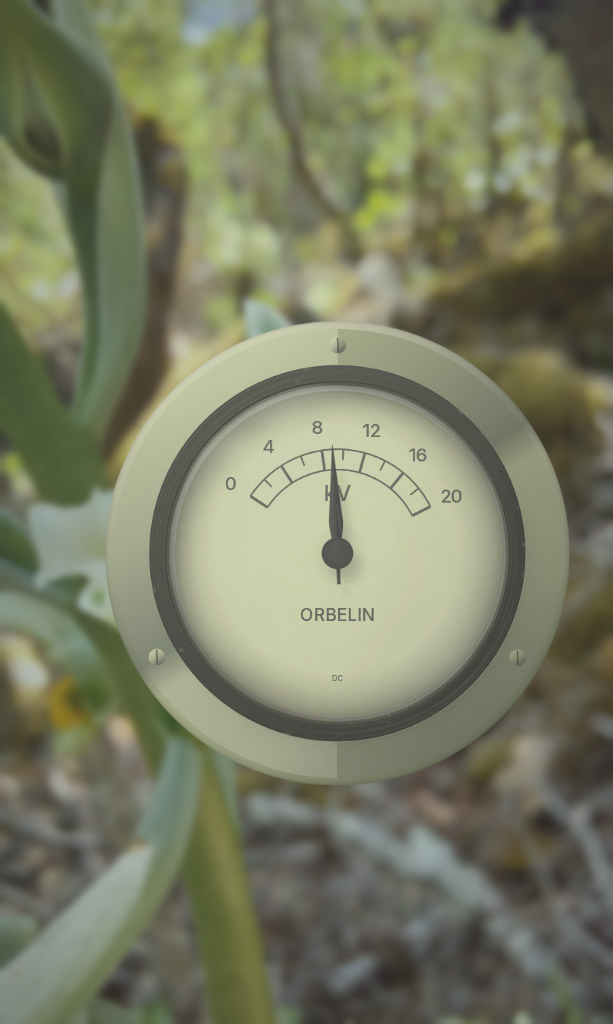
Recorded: 9 kV
